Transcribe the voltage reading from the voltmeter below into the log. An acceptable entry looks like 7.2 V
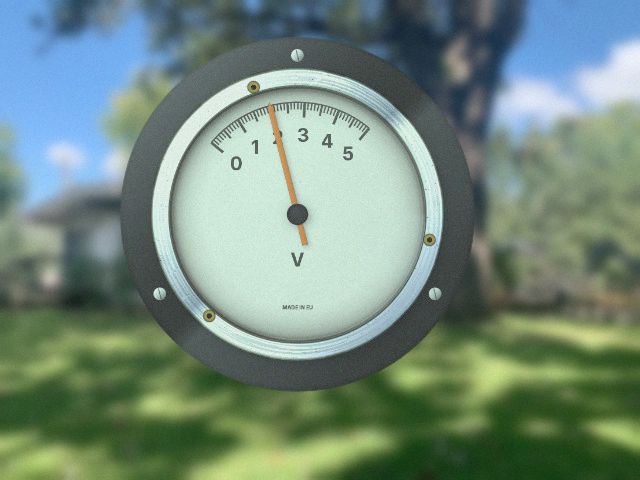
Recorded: 2 V
